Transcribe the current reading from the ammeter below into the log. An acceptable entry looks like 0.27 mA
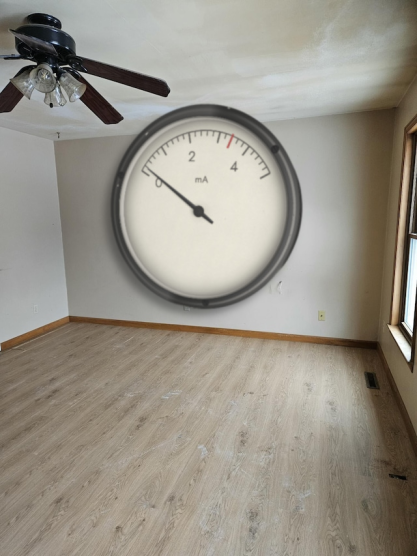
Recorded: 0.2 mA
